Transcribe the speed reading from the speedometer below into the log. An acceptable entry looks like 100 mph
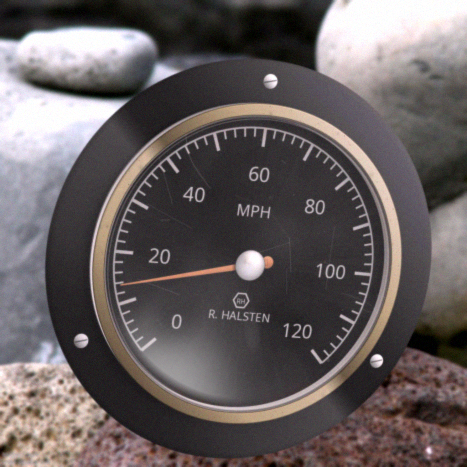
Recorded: 14 mph
